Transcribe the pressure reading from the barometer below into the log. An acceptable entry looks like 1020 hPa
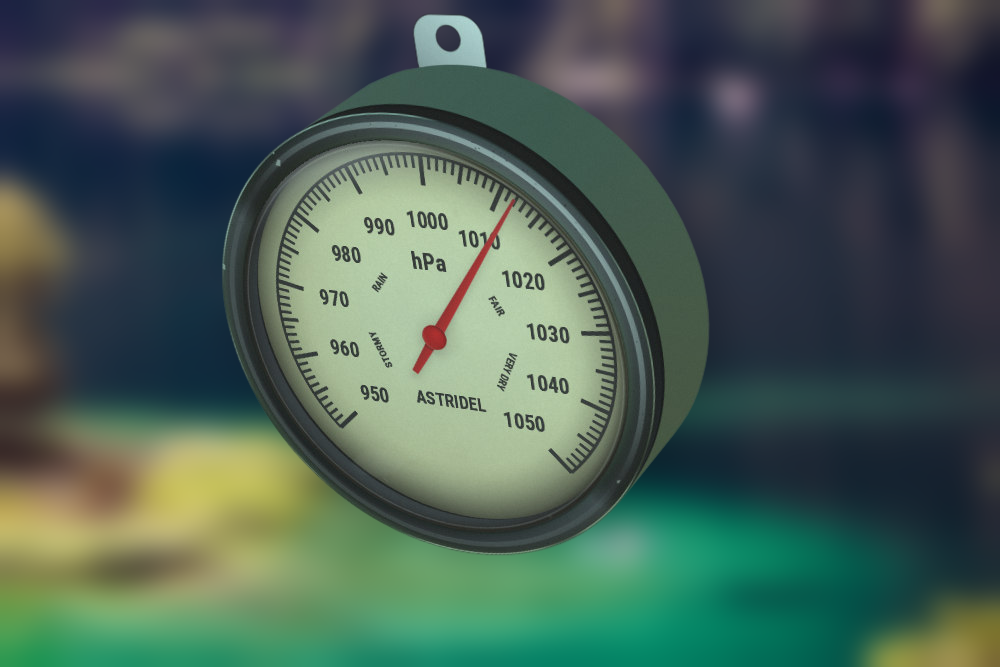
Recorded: 1012 hPa
